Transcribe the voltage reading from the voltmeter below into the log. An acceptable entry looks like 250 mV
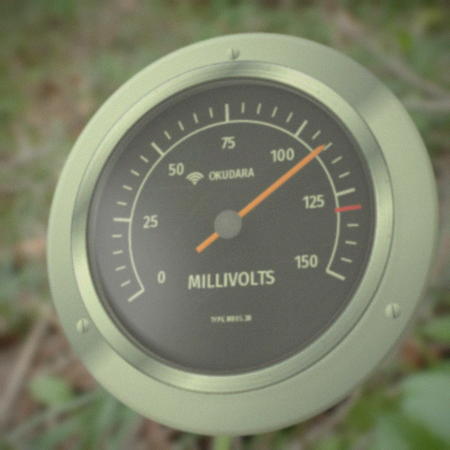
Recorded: 110 mV
